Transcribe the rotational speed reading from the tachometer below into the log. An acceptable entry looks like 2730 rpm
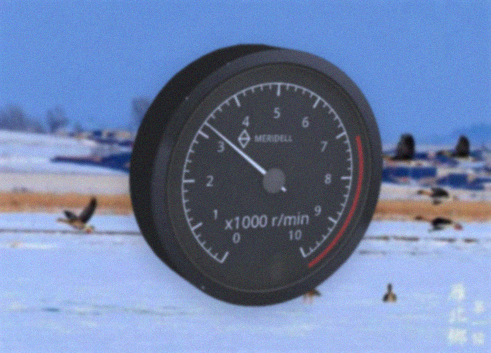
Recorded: 3200 rpm
